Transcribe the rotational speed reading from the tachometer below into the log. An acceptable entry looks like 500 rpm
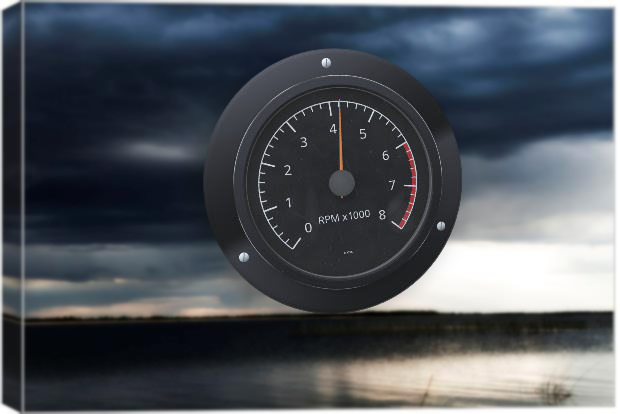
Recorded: 4200 rpm
